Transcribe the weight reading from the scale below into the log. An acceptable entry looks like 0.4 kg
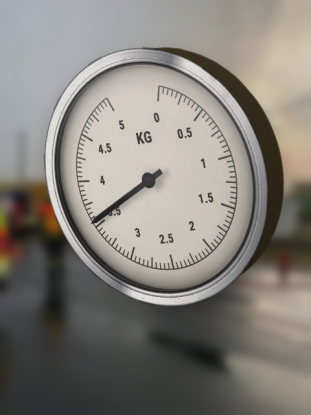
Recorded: 3.55 kg
